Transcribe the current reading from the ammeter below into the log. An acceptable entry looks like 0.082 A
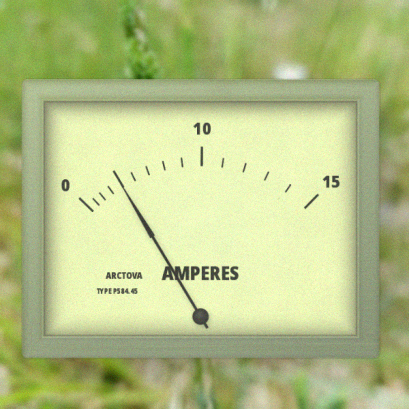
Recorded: 5 A
